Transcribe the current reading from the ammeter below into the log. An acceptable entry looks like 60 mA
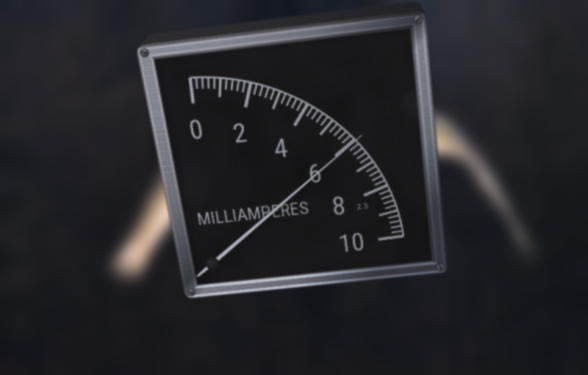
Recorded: 6 mA
